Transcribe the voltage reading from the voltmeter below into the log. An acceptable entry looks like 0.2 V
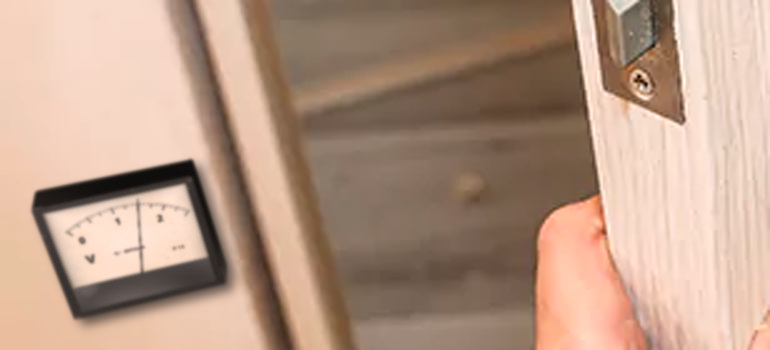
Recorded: 1.5 V
